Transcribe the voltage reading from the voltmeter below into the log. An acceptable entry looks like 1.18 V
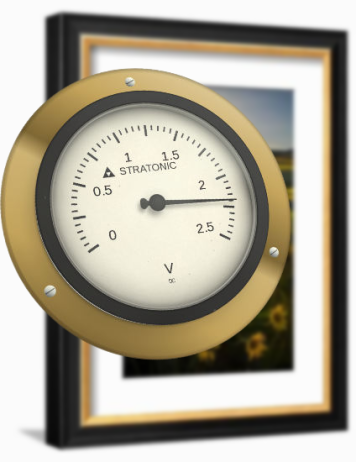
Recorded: 2.2 V
